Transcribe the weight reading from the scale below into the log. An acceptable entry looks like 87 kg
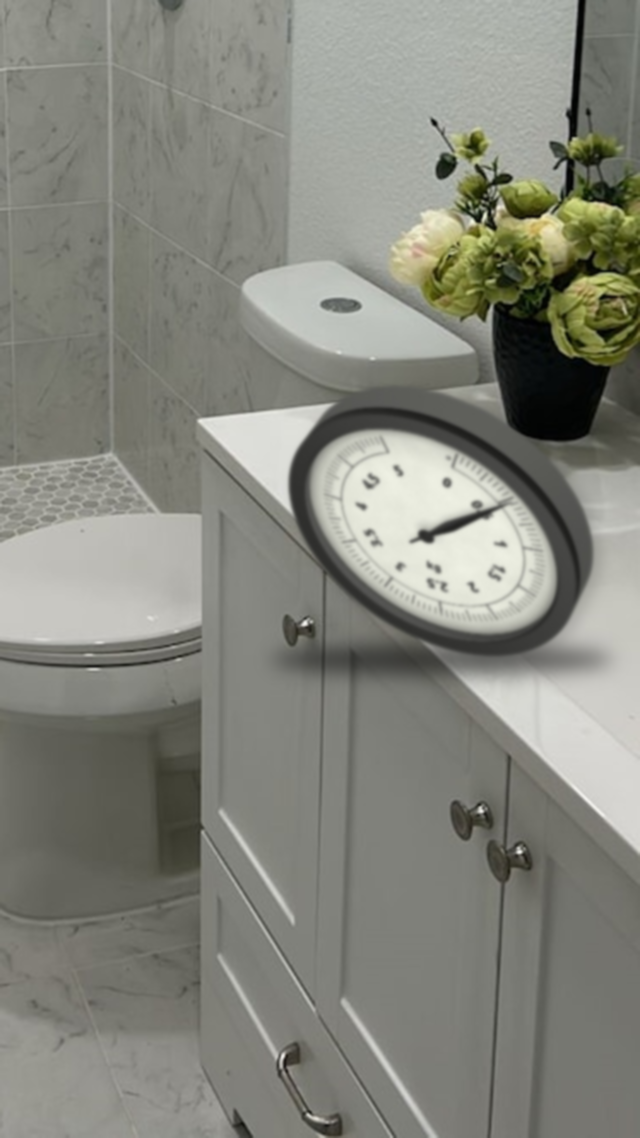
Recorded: 0.5 kg
